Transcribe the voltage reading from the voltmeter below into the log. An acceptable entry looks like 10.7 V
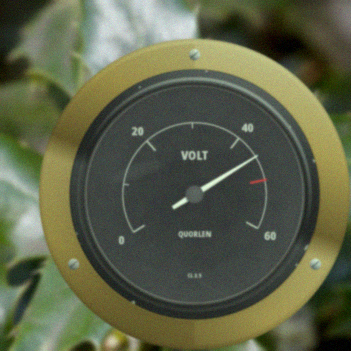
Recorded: 45 V
